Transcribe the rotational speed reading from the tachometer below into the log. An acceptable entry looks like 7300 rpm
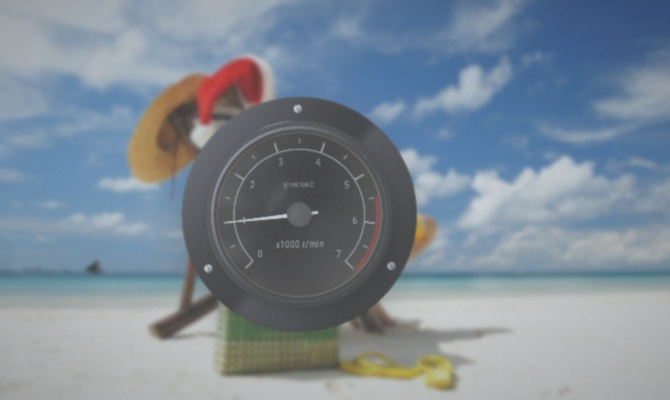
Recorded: 1000 rpm
